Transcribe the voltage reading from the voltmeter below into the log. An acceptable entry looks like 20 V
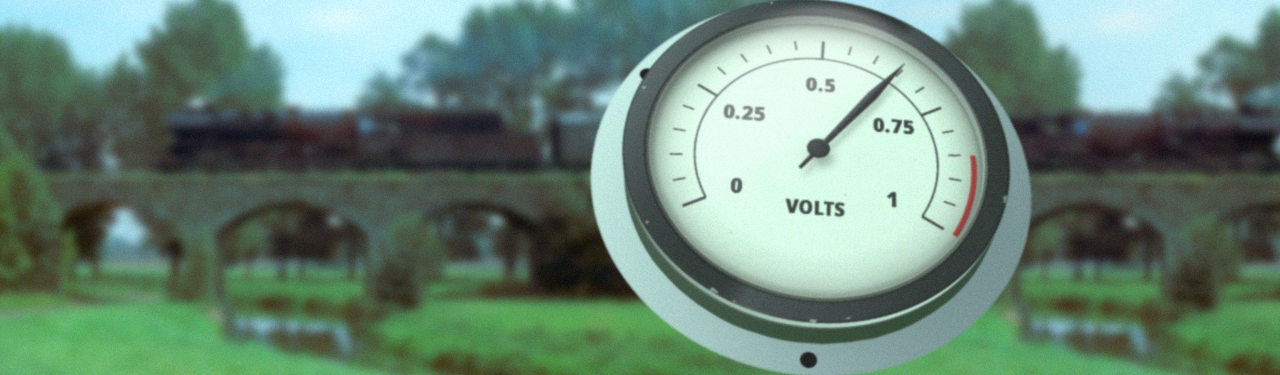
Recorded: 0.65 V
